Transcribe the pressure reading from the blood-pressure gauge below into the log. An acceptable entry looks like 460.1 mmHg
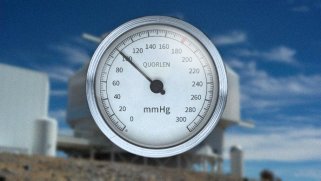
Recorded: 100 mmHg
